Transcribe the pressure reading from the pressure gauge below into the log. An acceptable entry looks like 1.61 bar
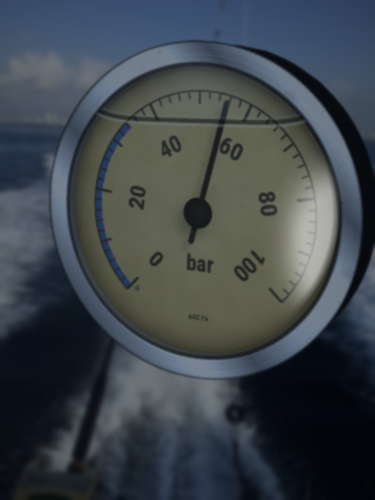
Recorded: 56 bar
